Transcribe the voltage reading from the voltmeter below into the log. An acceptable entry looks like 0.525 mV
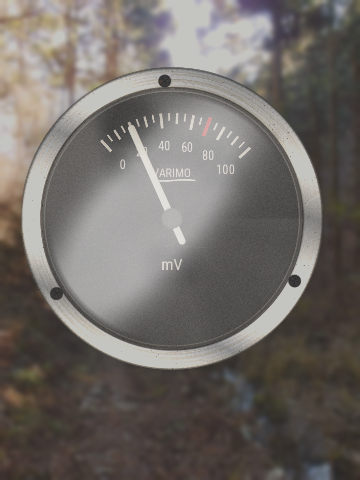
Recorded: 20 mV
